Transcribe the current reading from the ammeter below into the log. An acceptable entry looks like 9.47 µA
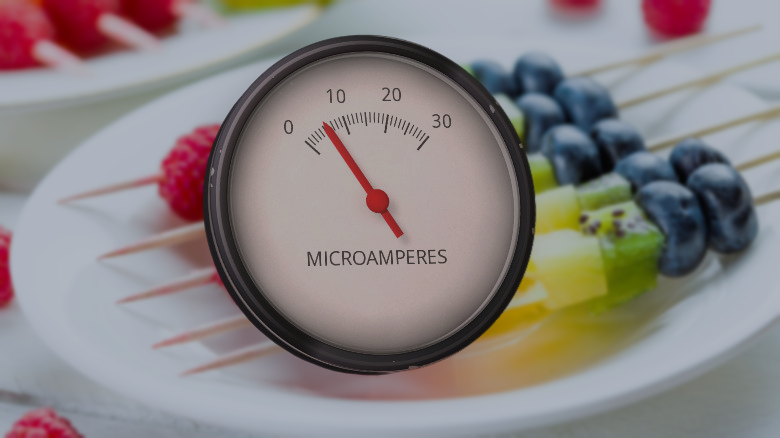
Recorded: 5 µA
